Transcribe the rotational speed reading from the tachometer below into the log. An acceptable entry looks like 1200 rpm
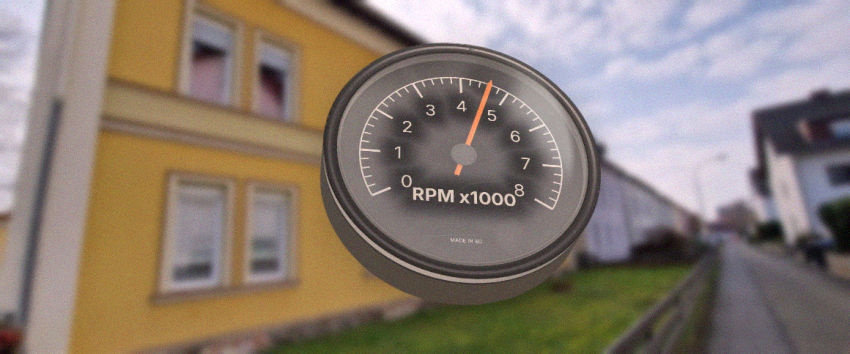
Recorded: 4600 rpm
